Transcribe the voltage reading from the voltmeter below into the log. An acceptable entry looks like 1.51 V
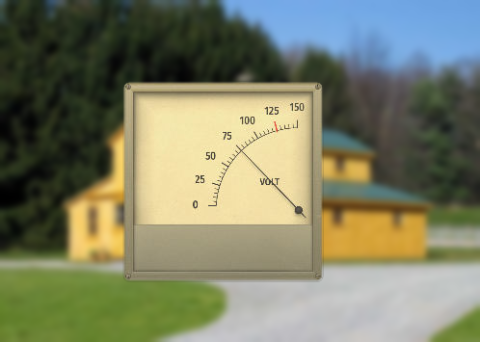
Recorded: 75 V
